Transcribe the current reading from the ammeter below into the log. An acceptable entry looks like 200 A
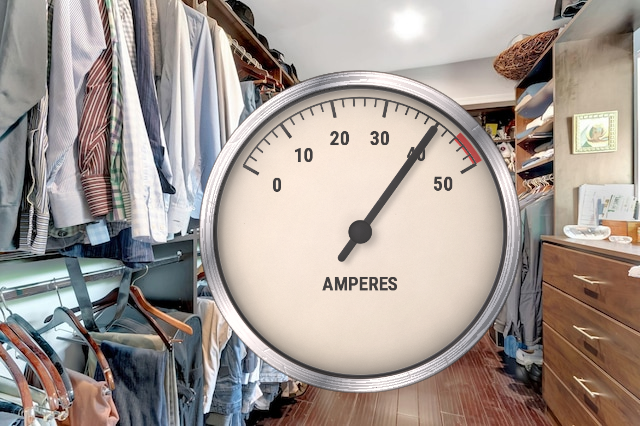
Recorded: 40 A
